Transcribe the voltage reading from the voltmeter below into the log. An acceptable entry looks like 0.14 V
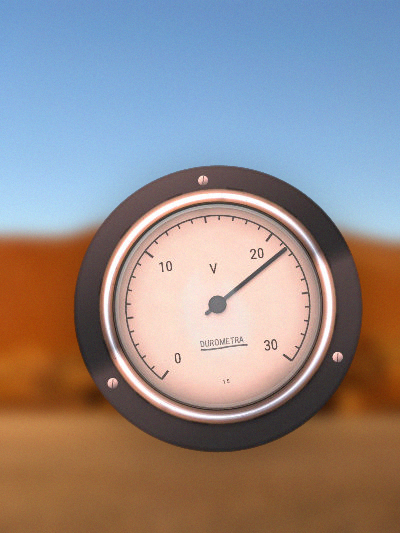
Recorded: 21.5 V
